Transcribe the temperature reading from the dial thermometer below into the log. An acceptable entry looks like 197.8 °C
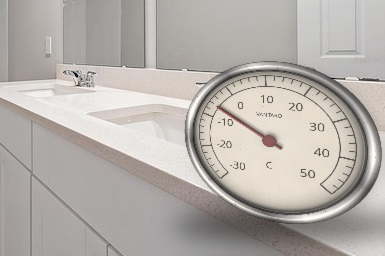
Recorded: -6 °C
